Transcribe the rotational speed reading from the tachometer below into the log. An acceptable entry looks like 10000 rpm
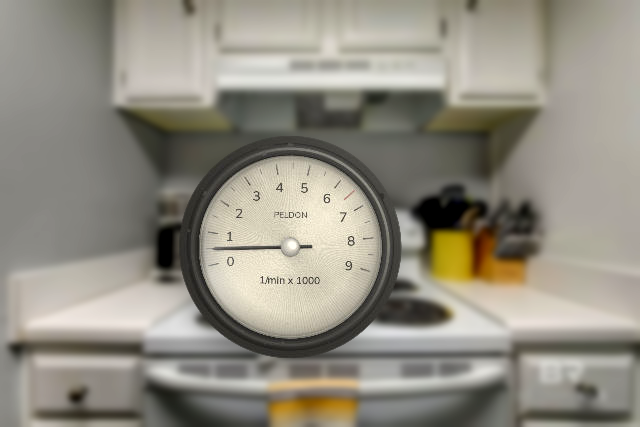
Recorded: 500 rpm
